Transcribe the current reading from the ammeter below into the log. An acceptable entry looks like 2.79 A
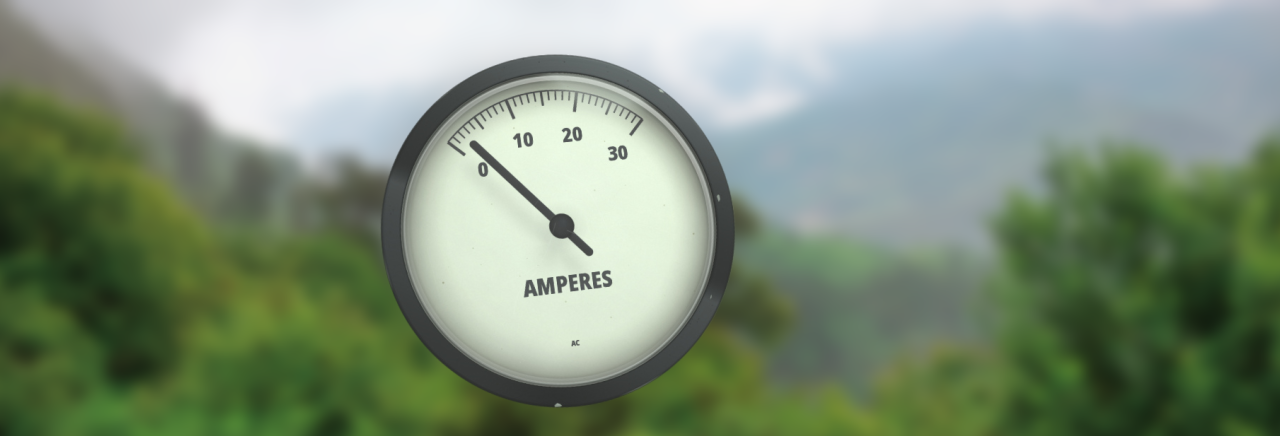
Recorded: 2 A
